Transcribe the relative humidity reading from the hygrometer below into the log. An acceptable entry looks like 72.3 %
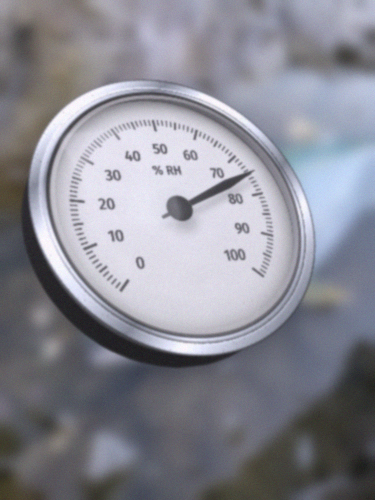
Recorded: 75 %
